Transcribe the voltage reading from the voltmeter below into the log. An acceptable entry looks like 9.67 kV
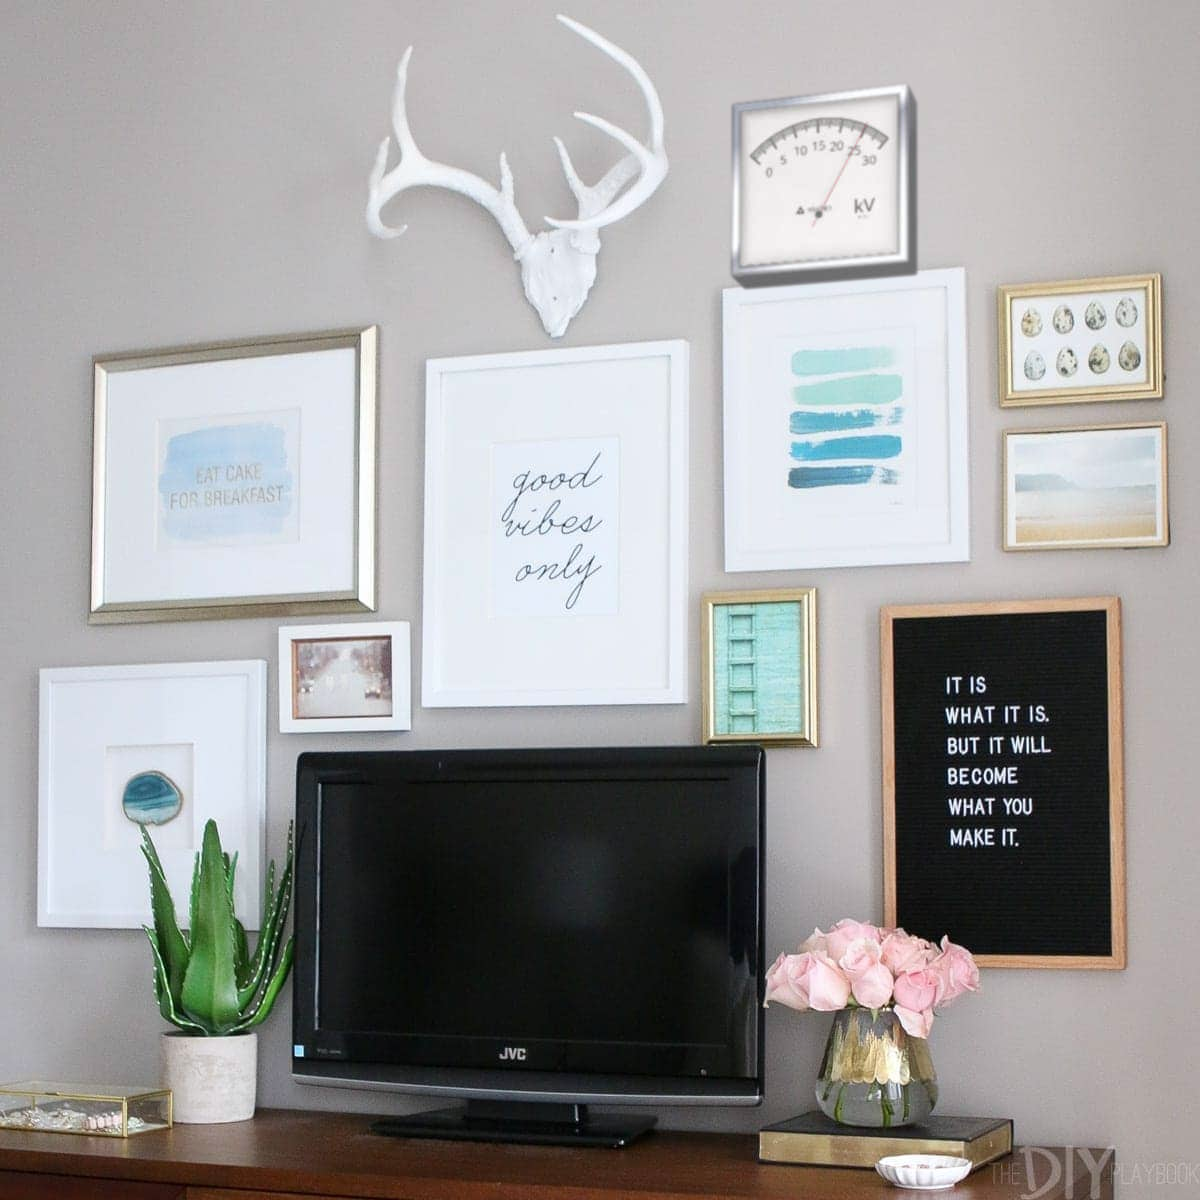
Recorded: 25 kV
